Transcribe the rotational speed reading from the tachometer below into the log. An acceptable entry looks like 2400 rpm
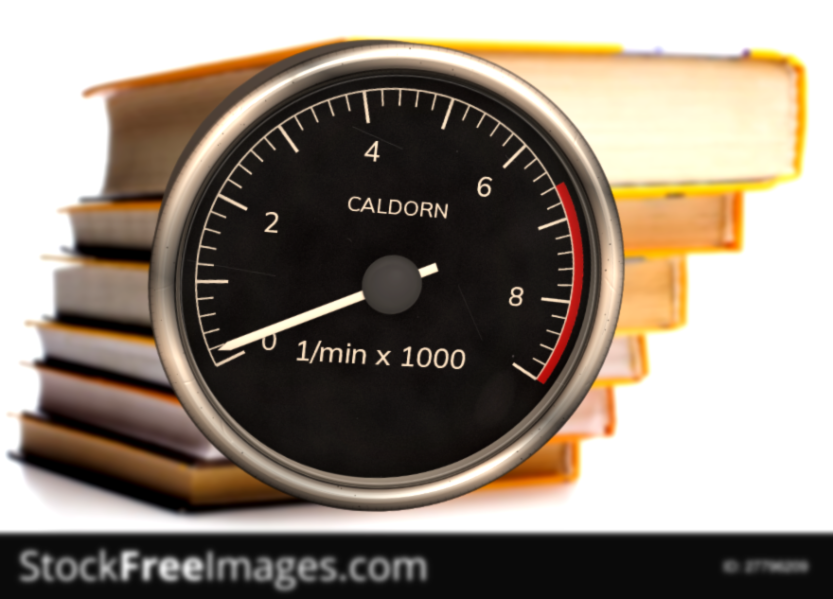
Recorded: 200 rpm
